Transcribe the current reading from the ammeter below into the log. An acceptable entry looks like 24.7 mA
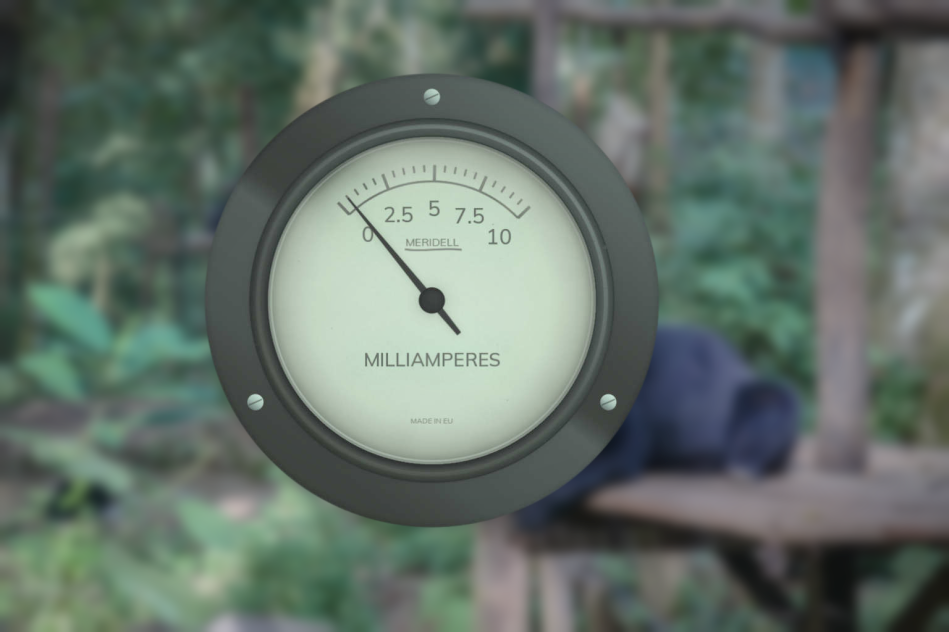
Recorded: 0.5 mA
